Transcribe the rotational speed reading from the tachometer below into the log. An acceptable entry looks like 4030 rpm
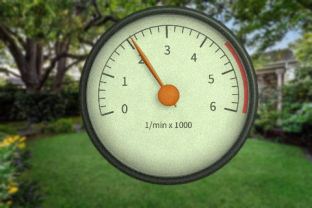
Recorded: 2100 rpm
